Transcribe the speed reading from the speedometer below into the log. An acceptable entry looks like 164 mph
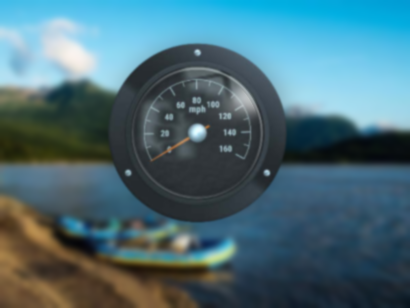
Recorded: 0 mph
